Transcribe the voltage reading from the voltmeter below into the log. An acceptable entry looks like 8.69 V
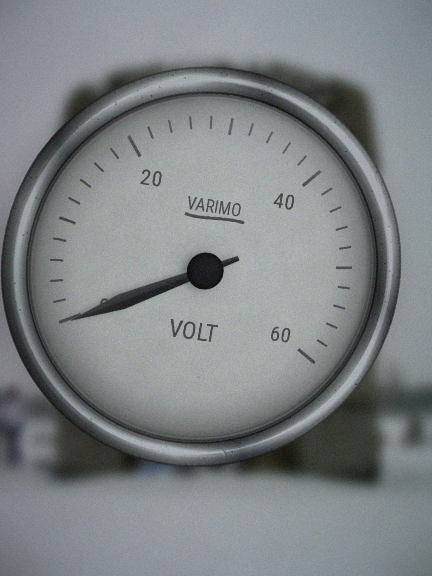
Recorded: 0 V
